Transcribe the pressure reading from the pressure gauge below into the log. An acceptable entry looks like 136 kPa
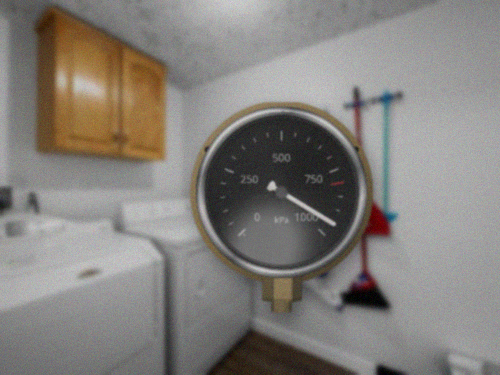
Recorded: 950 kPa
